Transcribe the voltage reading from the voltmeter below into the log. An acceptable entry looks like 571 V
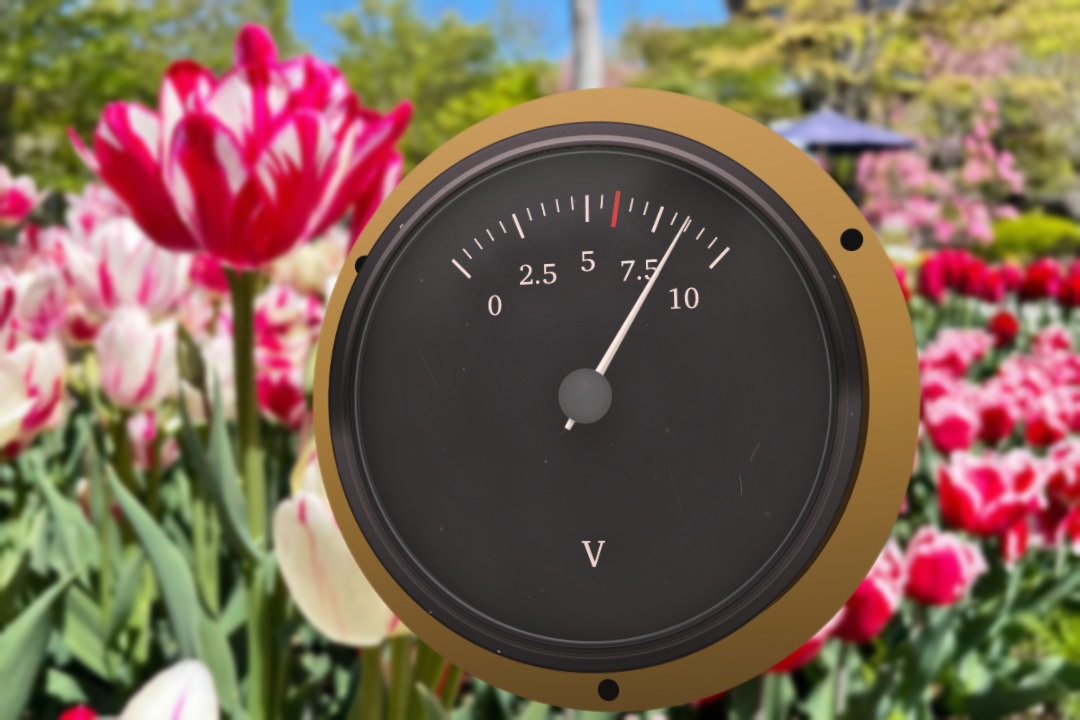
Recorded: 8.5 V
